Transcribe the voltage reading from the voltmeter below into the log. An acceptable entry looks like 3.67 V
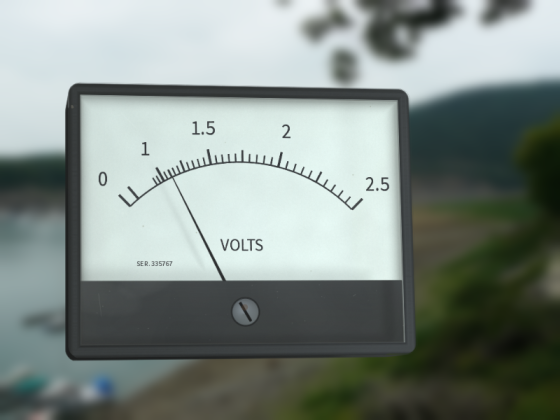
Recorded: 1.1 V
